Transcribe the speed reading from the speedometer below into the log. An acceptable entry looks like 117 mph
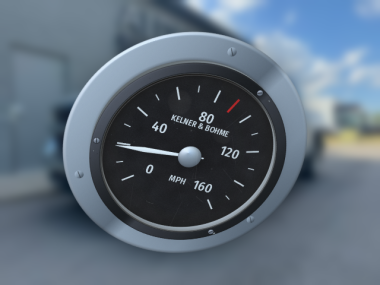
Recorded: 20 mph
